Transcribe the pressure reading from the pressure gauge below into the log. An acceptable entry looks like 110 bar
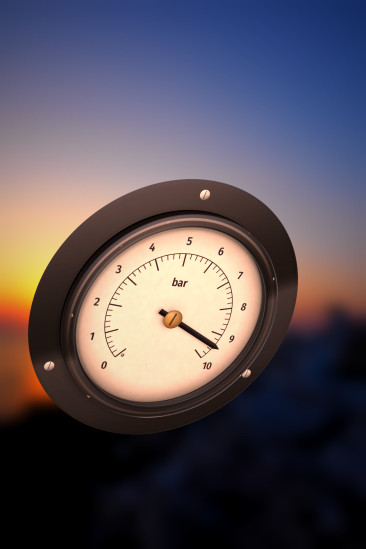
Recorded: 9.4 bar
